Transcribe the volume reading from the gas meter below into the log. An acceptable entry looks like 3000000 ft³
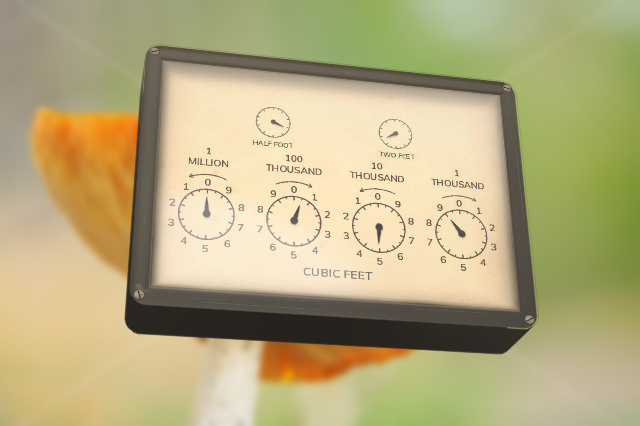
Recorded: 4900 ft³
